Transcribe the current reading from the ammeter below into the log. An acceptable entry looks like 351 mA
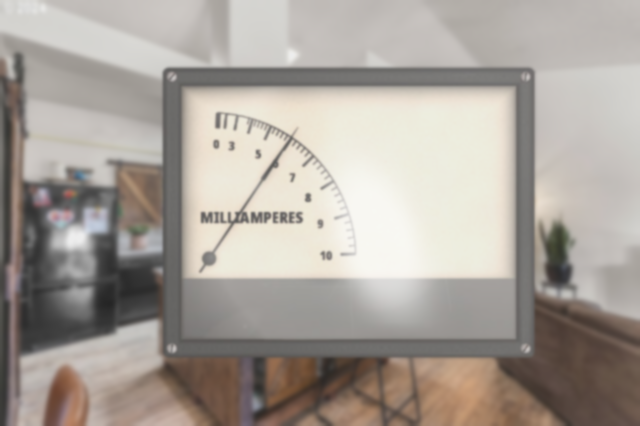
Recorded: 6 mA
